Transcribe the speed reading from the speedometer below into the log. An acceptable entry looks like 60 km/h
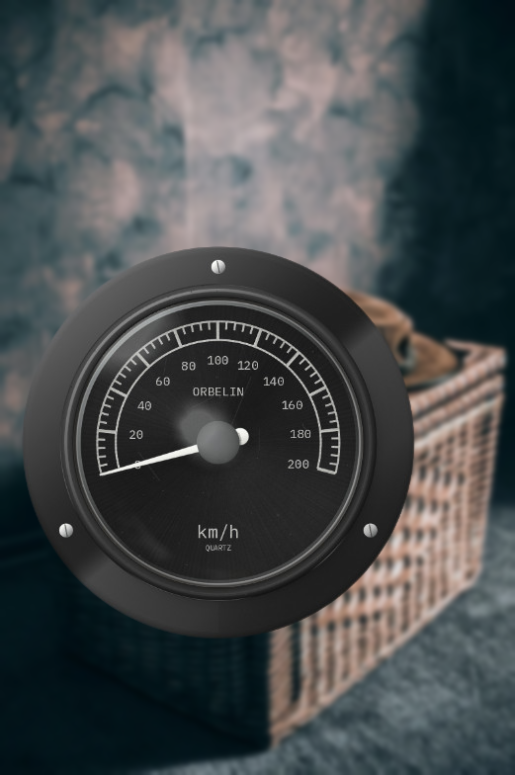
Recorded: 0 km/h
